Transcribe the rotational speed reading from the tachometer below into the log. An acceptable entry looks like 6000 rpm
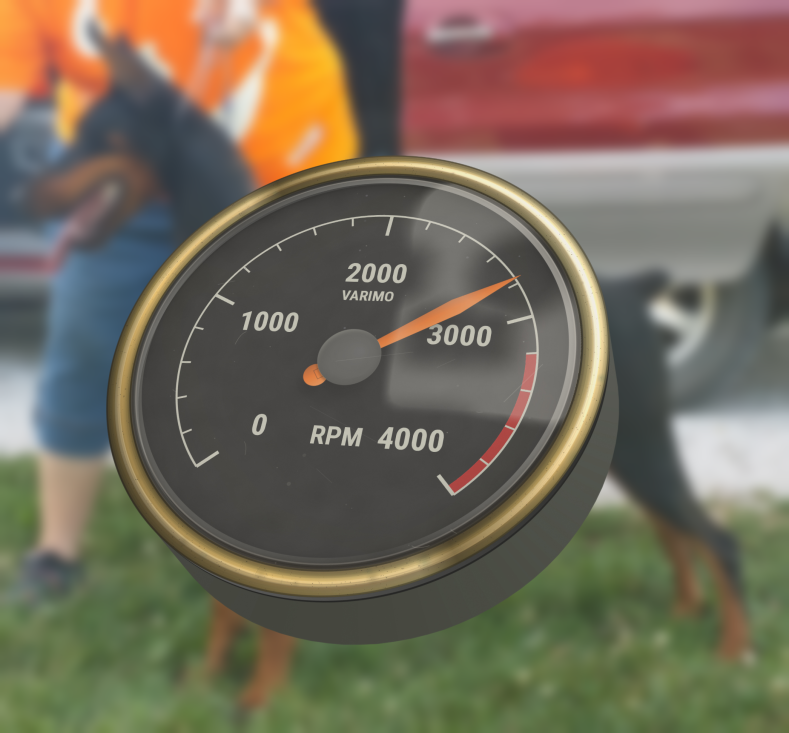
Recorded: 2800 rpm
